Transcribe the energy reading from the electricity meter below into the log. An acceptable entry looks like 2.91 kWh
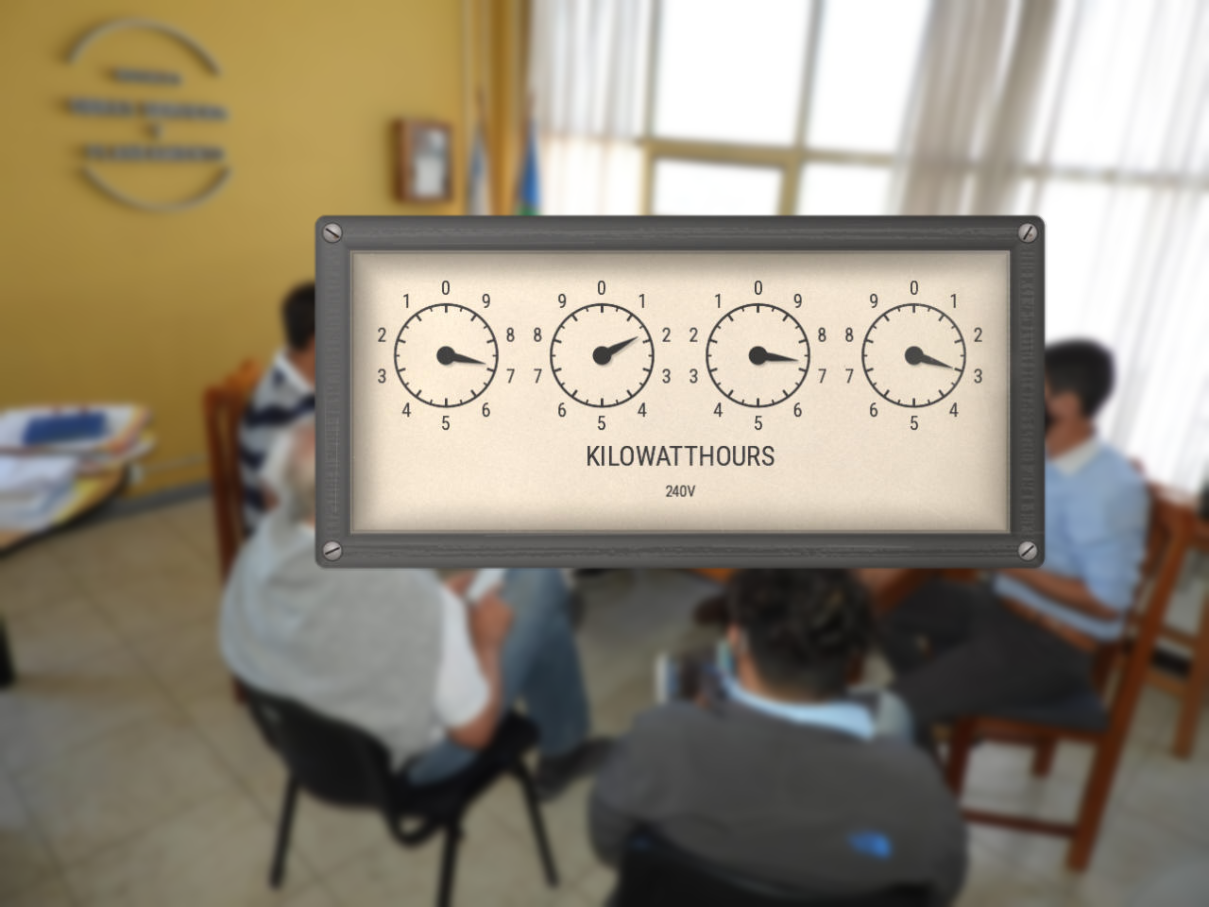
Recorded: 7173 kWh
